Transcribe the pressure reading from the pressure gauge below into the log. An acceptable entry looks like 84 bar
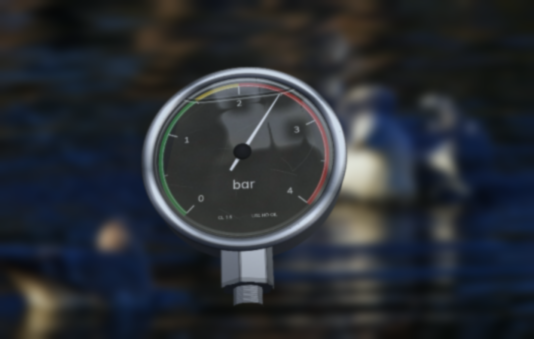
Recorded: 2.5 bar
